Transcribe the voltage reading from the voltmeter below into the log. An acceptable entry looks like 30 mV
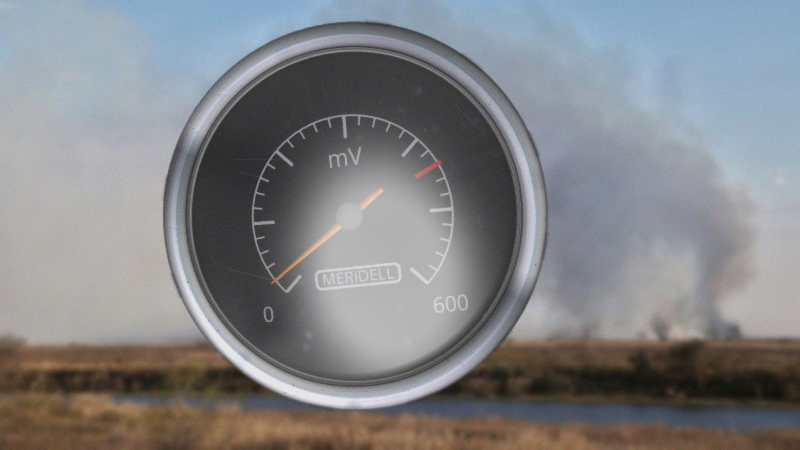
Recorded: 20 mV
